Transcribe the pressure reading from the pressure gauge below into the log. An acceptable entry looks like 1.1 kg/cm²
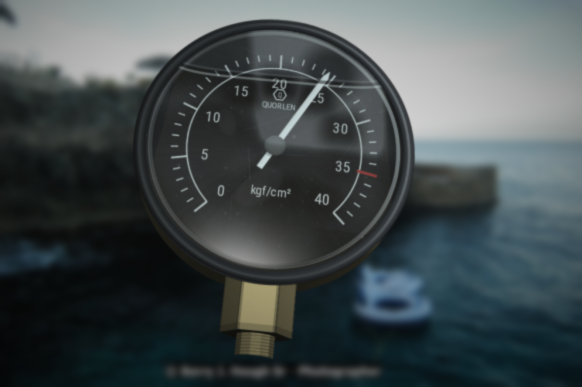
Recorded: 24.5 kg/cm²
